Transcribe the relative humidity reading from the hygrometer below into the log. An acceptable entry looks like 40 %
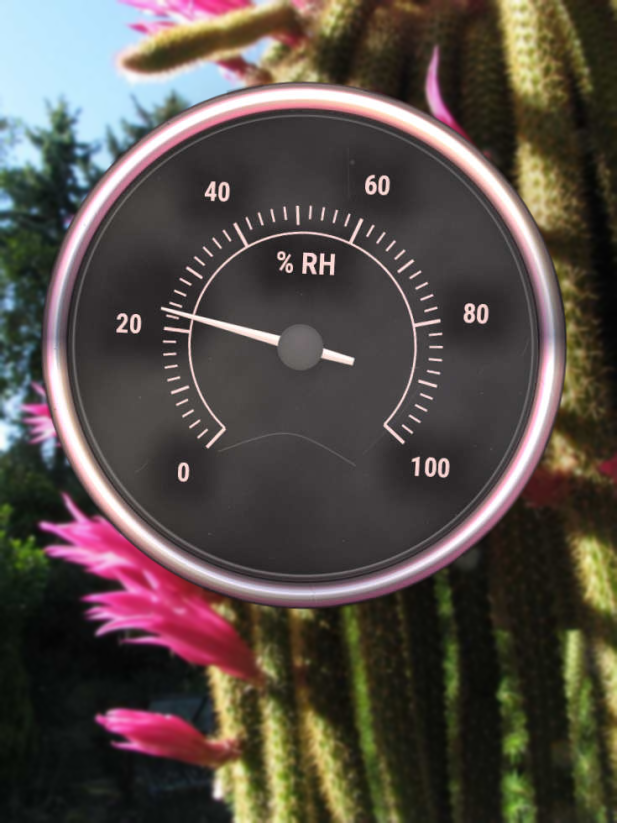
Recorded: 23 %
